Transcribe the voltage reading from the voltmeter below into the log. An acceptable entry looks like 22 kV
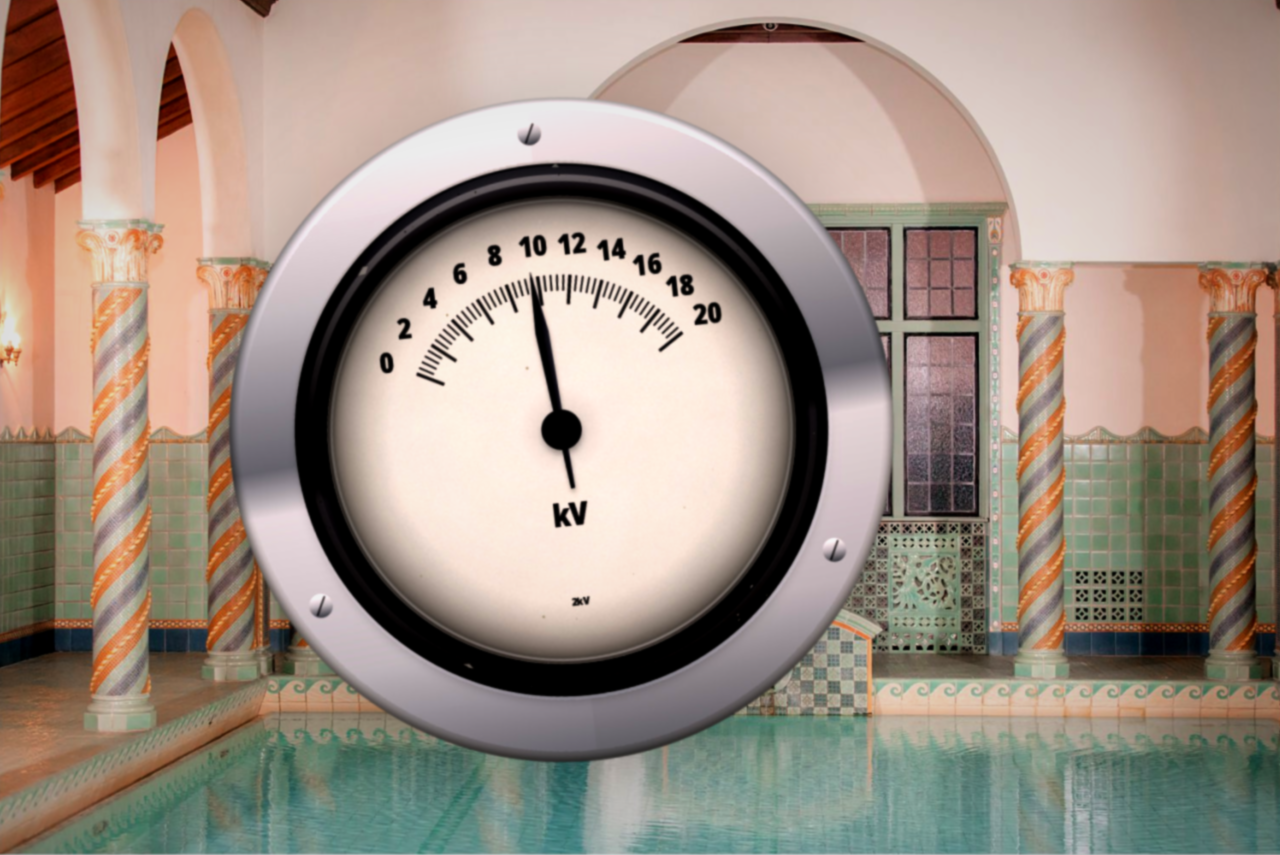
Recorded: 9.6 kV
